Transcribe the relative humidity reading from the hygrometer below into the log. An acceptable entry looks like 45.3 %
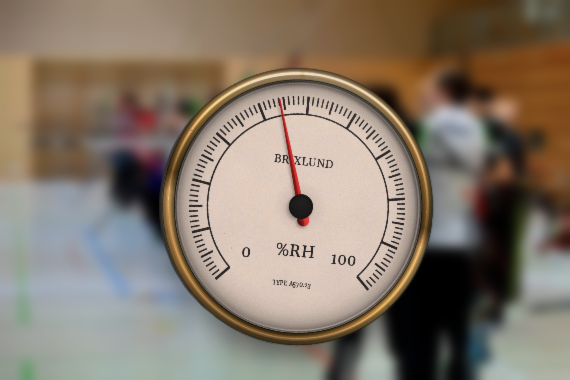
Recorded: 44 %
